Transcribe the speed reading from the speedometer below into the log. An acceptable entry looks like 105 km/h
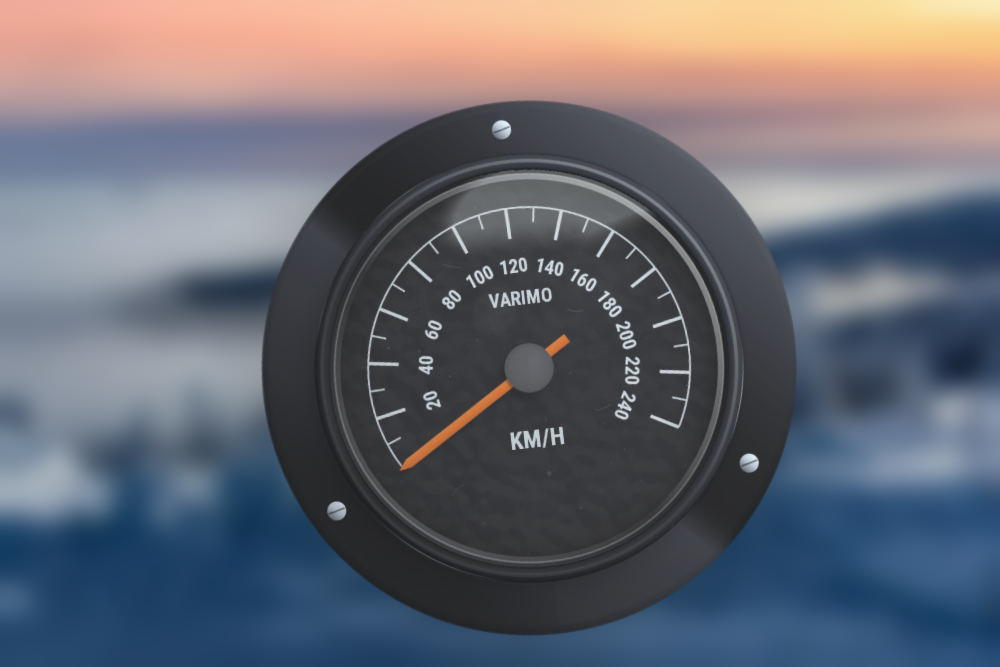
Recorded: 0 km/h
